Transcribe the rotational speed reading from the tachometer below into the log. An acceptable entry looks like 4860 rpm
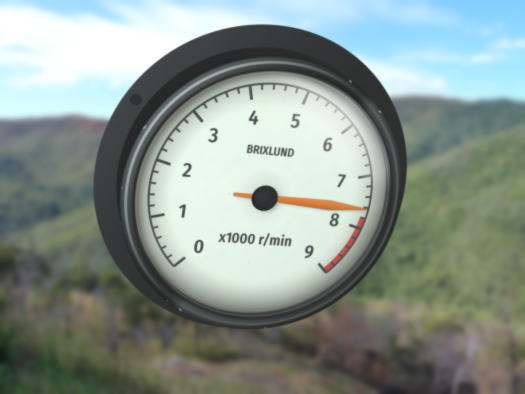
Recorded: 7600 rpm
